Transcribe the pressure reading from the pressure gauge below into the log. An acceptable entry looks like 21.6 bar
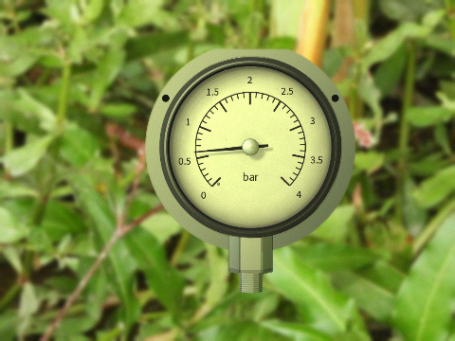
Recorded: 0.6 bar
